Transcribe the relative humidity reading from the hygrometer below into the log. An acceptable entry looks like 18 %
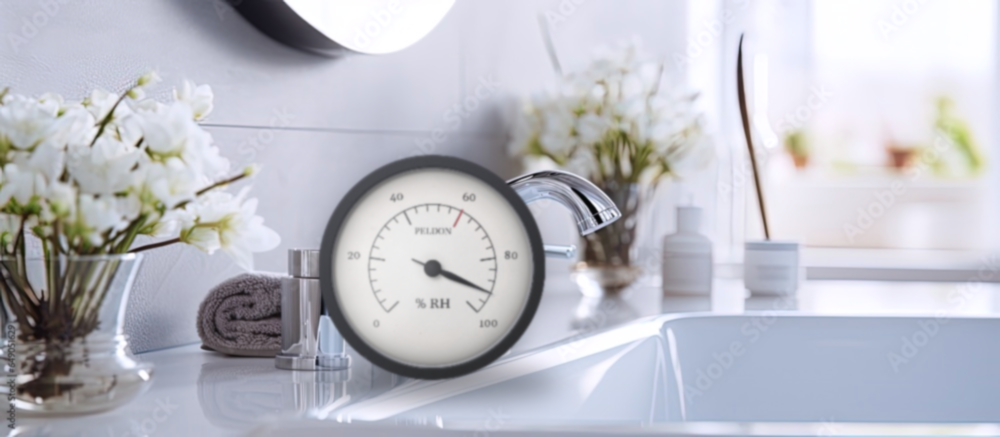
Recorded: 92 %
